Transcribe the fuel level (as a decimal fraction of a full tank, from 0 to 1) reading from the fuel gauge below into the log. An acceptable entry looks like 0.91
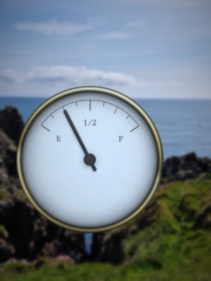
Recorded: 0.25
